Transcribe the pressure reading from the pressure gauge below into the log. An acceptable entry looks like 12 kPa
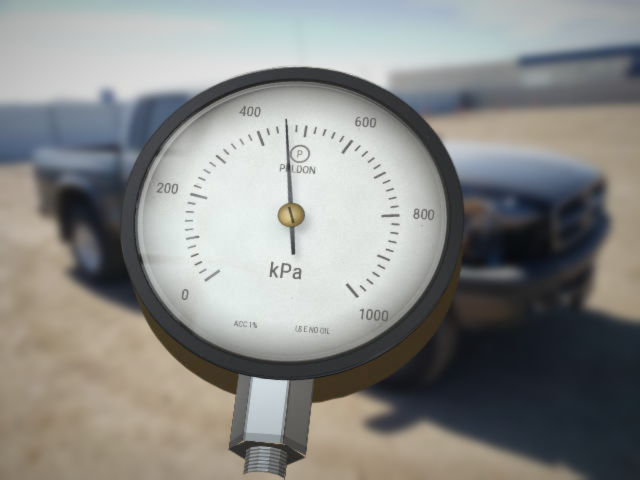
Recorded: 460 kPa
